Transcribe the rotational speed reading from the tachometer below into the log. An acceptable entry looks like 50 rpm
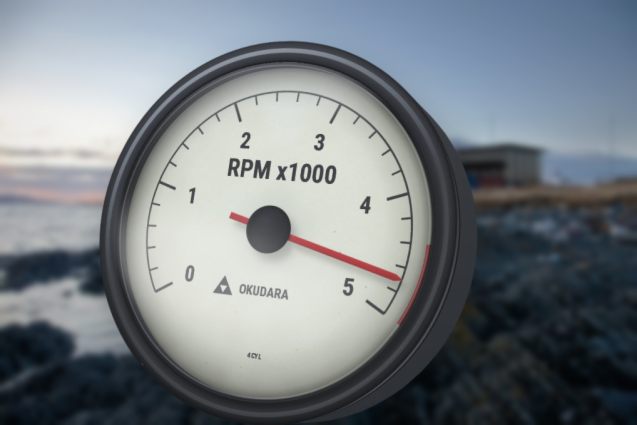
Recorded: 4700 rpm
